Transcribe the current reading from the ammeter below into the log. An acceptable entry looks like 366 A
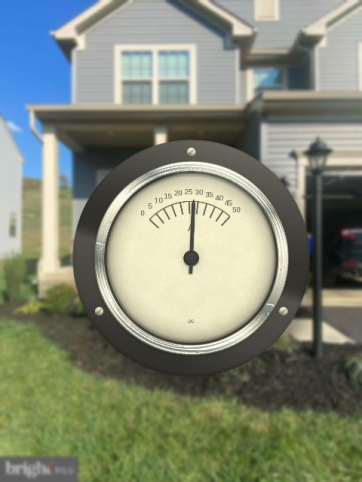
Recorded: 27.5 A
